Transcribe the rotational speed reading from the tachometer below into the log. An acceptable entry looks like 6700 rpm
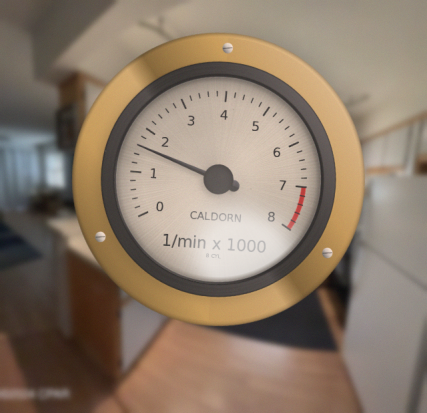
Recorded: 1600 rpm
